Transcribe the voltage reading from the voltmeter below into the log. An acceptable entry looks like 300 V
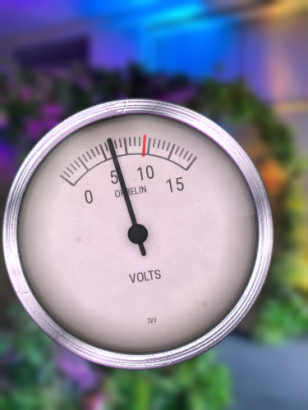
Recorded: 6 V
